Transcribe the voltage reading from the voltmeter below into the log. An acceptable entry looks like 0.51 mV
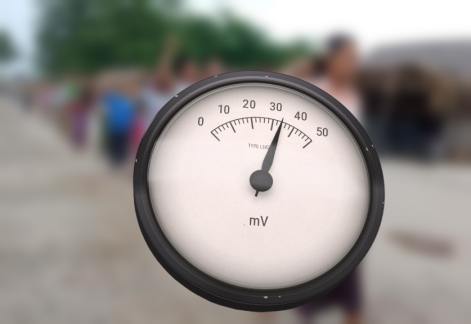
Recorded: 34 mV
